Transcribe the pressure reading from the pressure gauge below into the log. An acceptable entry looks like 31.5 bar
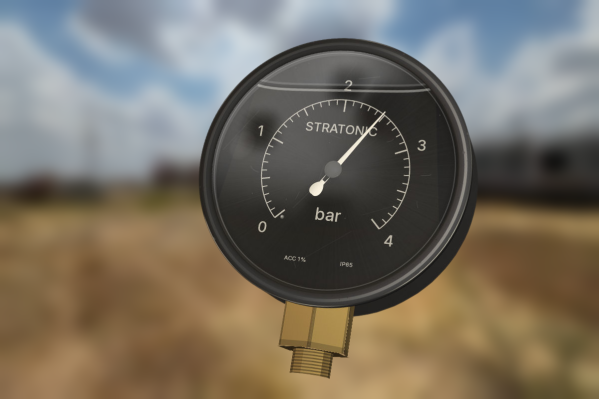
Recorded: 2.5 bar
